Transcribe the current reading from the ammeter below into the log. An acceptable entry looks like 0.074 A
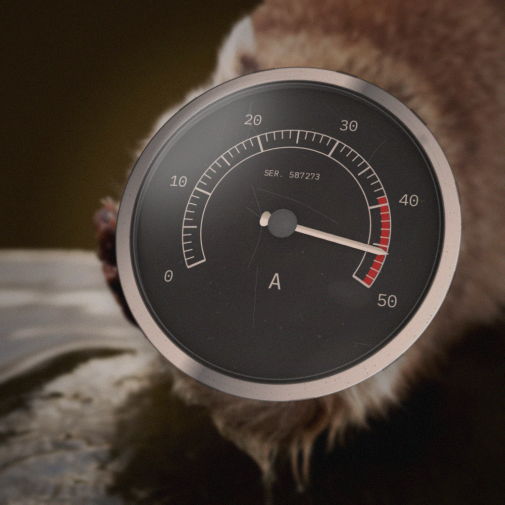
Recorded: 46 A
